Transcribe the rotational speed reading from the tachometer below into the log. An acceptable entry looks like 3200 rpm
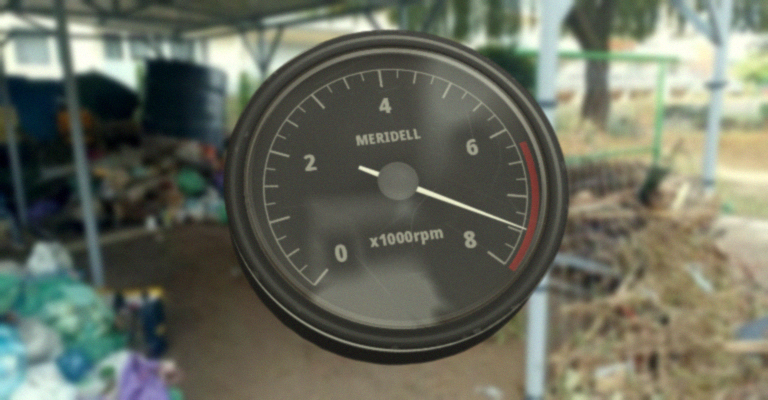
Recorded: 7500 rpm
